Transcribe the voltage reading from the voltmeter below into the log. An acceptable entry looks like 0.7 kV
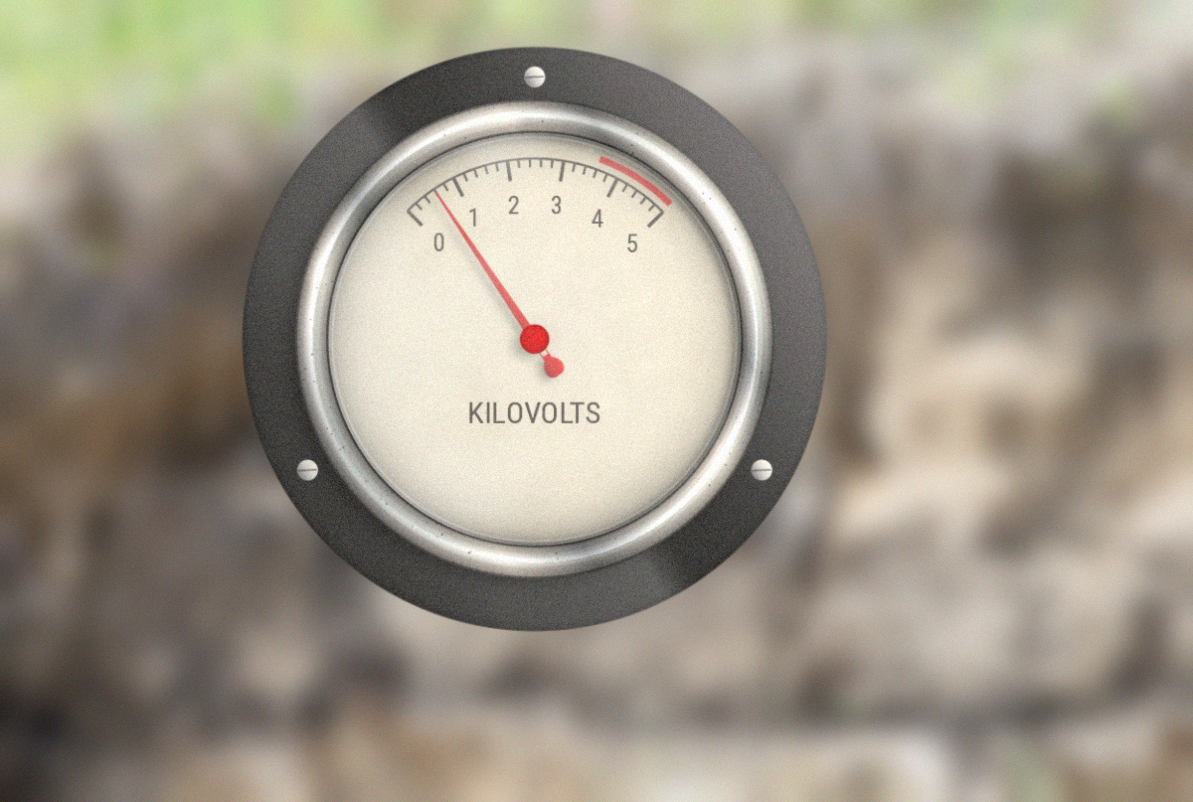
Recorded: 0.6 kV
